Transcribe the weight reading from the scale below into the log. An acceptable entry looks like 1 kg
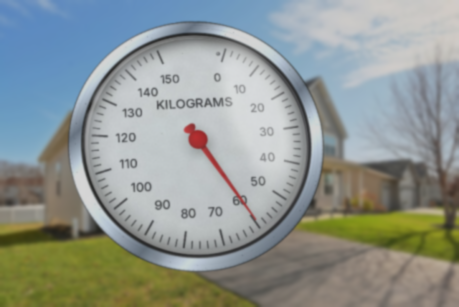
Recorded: 60 kg
